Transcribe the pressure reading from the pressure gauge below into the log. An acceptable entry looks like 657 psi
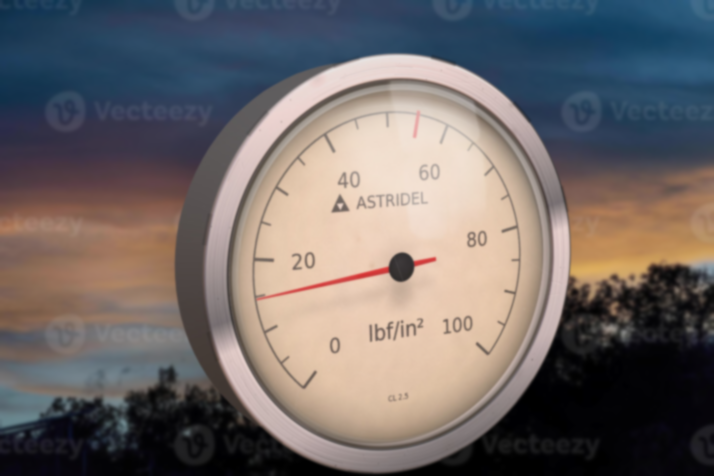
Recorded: 15 psi
